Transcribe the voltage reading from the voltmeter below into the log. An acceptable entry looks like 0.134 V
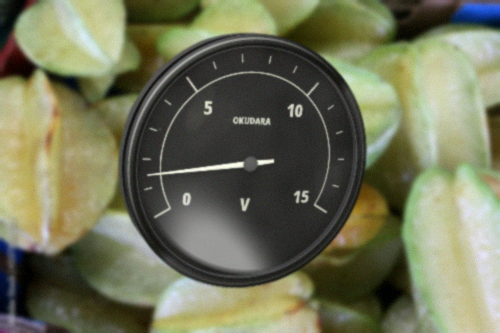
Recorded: 1.5 V
